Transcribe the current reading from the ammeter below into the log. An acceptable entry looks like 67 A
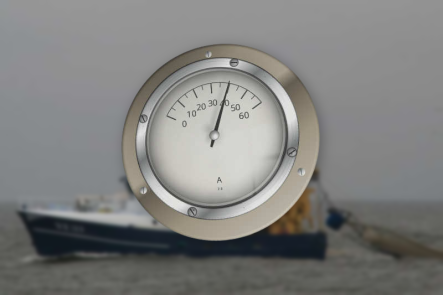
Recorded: 40 A
